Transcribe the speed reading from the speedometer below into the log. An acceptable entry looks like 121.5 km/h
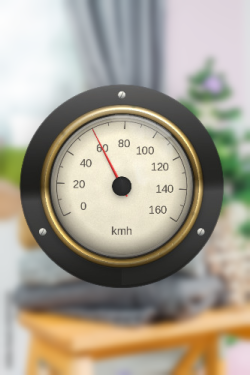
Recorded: 60 km/h
